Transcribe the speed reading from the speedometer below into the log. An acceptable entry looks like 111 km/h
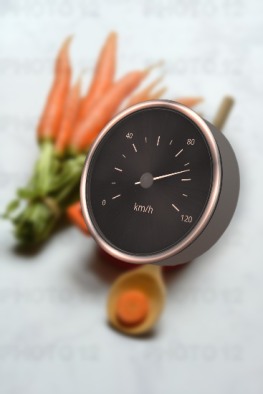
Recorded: 95 km/h
